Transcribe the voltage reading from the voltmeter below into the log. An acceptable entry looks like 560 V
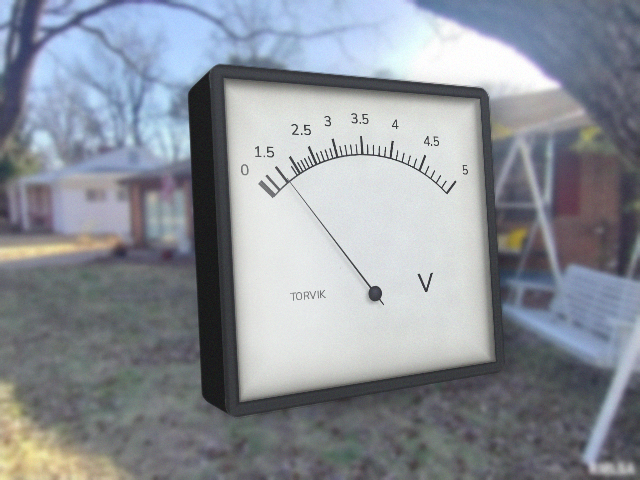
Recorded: 1.5 V
